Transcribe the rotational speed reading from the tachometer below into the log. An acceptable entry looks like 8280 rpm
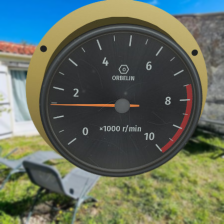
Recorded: 1500 rpm
